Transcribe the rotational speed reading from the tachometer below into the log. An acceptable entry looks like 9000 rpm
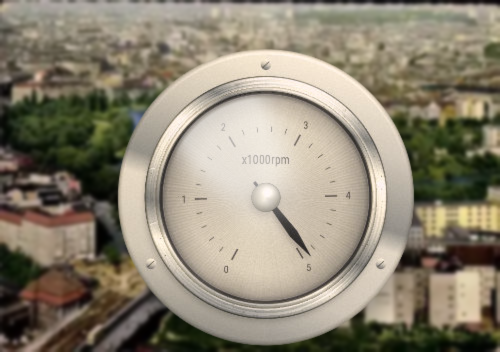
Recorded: 4900 rpm
